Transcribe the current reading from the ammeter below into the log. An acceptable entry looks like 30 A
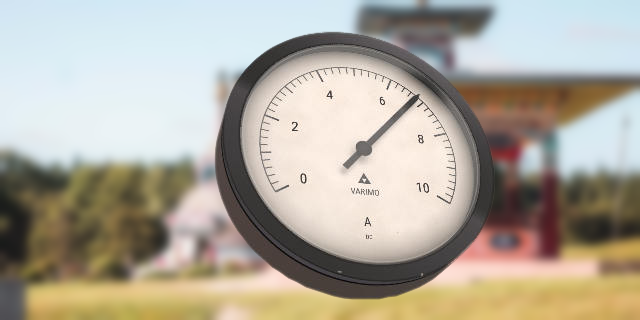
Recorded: 6.8 A
